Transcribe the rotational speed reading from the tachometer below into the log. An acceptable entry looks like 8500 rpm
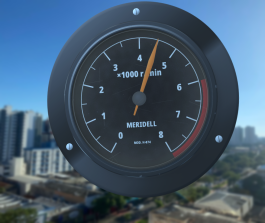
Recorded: 4500 rpm
